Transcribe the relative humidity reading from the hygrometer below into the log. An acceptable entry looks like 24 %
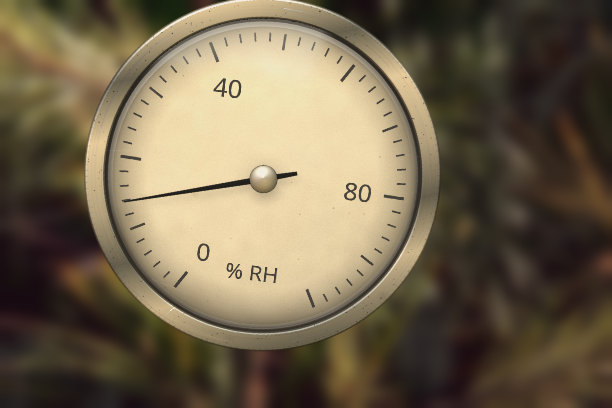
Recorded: 14 %
